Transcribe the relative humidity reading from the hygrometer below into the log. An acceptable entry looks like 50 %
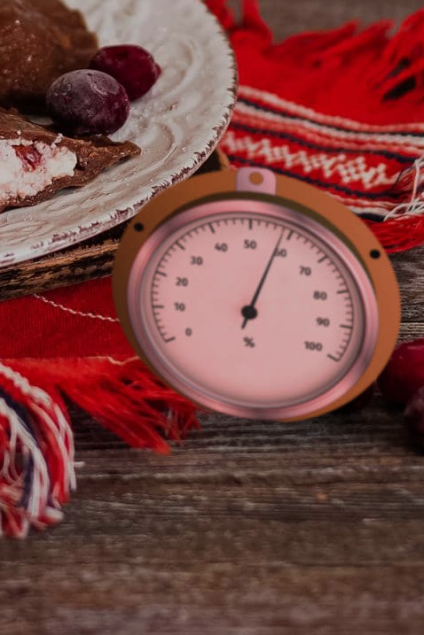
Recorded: 58 %
